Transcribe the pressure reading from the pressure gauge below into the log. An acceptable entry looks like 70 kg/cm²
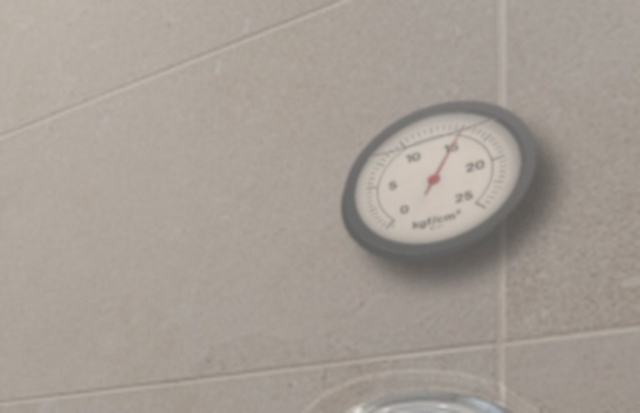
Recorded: 15 kg/cm²
